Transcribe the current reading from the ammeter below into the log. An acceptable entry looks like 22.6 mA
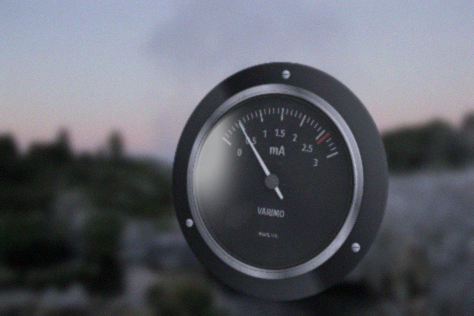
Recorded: 0.5 mA
